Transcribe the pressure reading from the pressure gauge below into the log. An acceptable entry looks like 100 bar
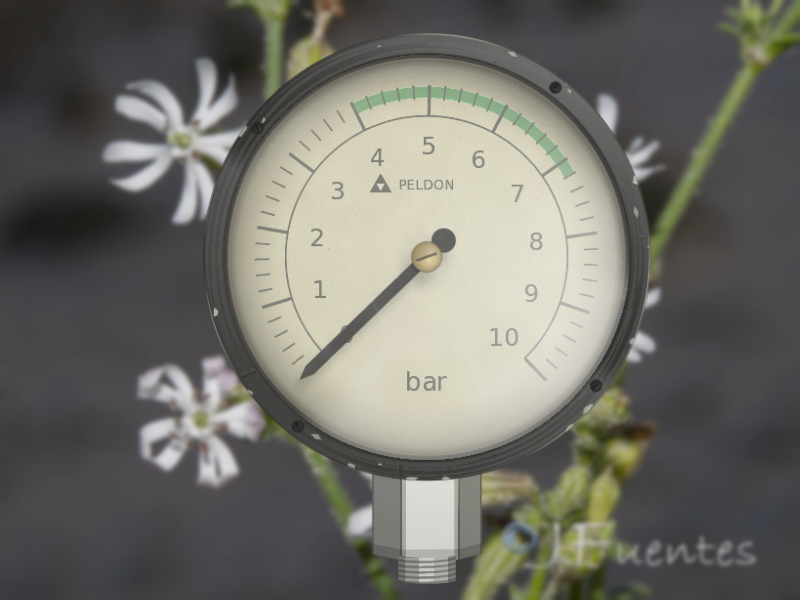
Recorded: 0 bar
